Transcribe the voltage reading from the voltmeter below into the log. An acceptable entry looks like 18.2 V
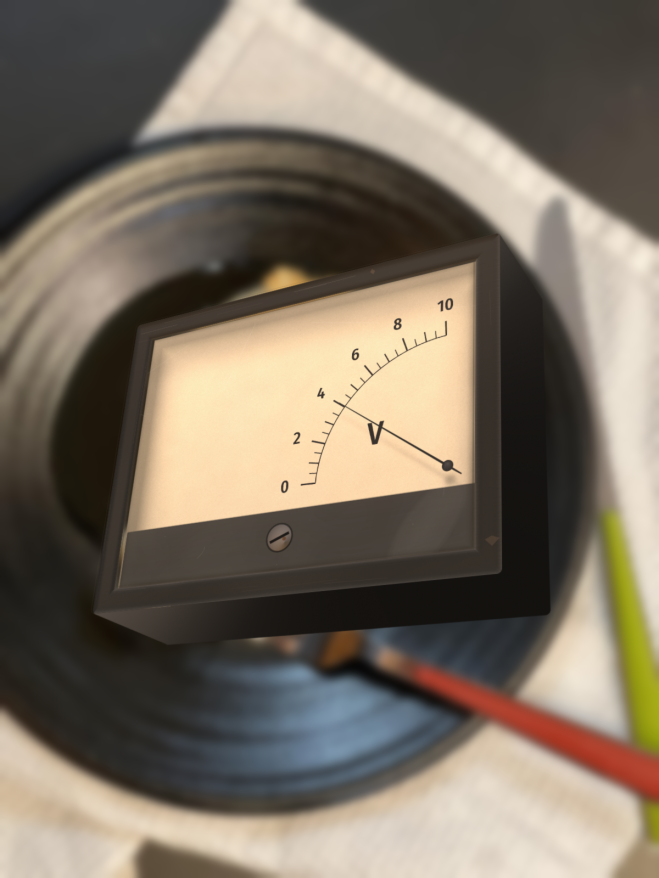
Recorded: 4 V
